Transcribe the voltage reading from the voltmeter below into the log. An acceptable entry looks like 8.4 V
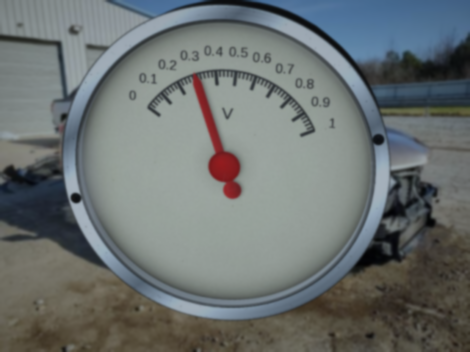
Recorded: 0.3 V
